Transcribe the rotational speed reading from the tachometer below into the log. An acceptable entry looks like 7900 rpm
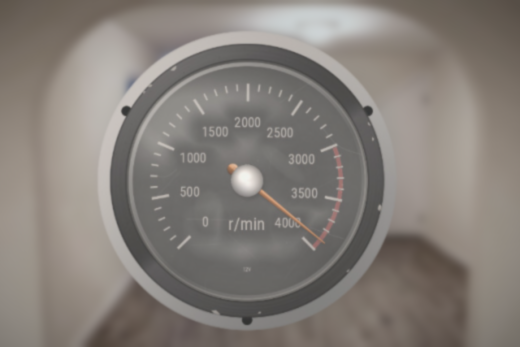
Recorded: 3900 rpm
